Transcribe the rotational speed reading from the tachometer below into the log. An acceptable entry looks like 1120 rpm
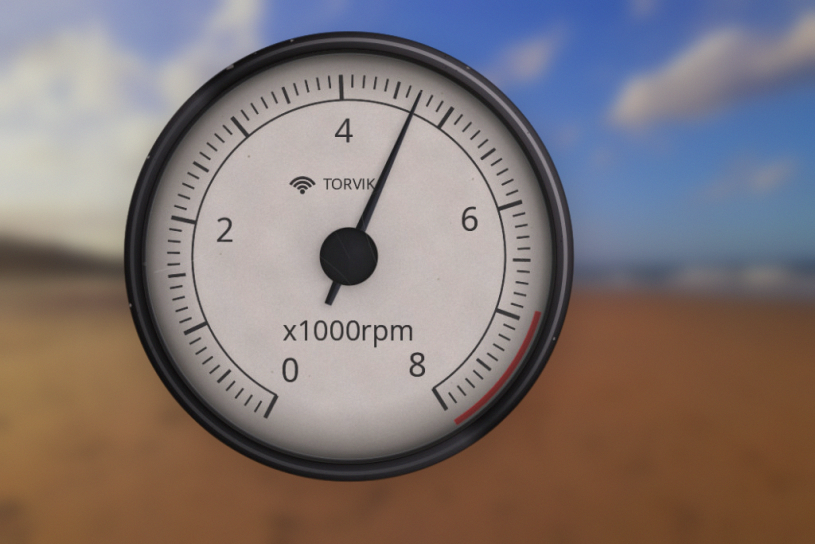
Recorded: 4700 rpm
